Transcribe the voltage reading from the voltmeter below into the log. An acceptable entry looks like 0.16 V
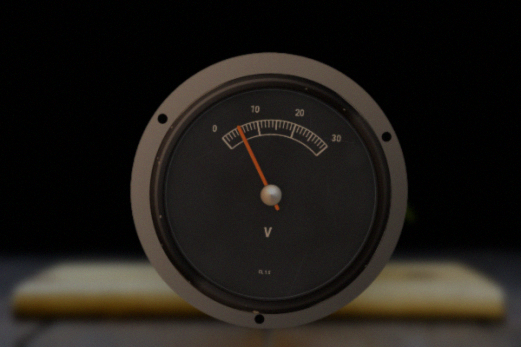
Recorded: 5 V
